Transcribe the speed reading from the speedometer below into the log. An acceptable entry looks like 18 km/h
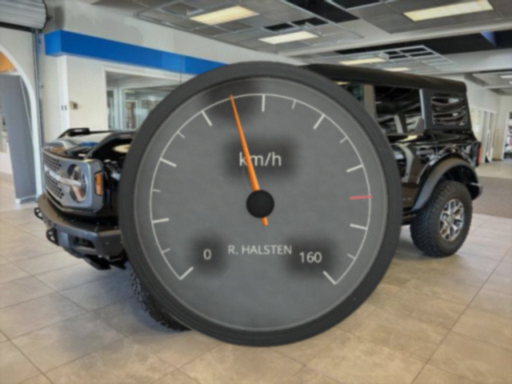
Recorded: 70 km/h
